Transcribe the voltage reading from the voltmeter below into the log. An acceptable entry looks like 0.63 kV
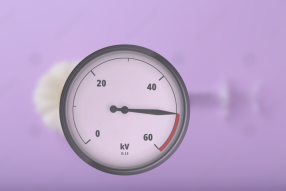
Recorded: 50 kV
